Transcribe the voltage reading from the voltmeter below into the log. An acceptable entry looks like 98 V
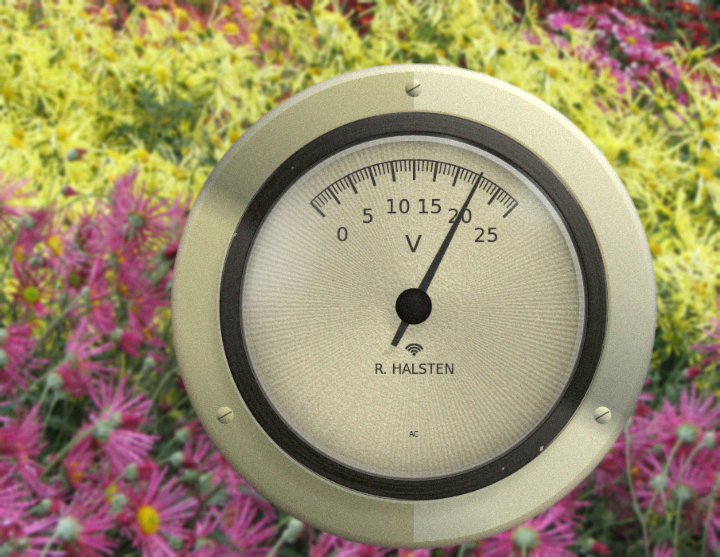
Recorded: 20 V
